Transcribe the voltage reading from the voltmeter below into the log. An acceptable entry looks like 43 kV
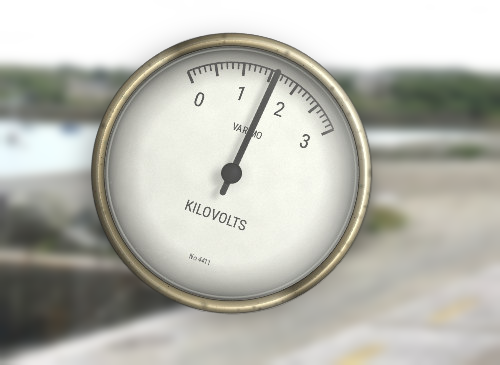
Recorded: 1.6 kV
